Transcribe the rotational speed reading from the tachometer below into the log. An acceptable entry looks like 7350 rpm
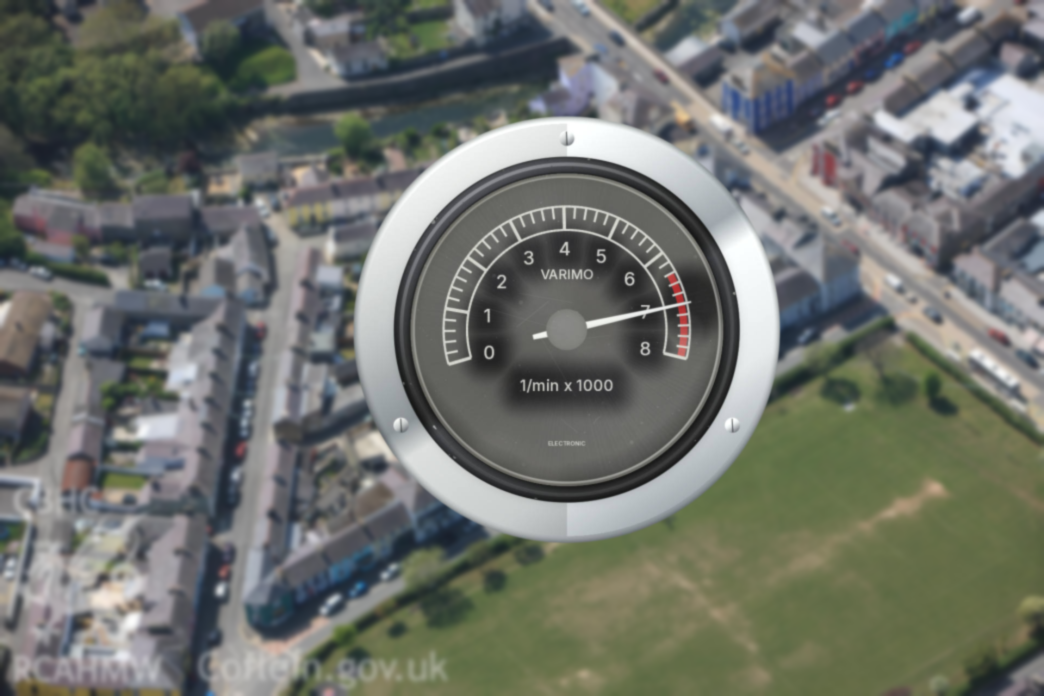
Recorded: 7000 rpm
